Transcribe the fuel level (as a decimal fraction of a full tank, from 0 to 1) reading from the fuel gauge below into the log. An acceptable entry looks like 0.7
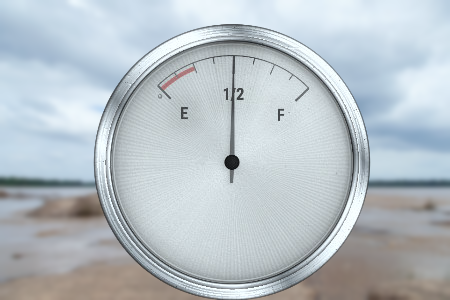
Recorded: 0.5
